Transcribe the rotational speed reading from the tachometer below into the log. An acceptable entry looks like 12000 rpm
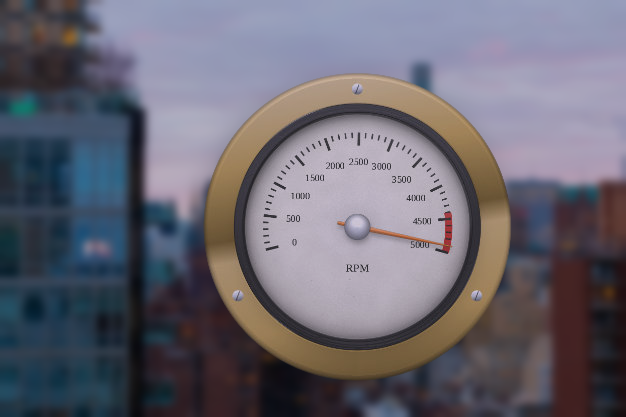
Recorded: 4900 rpm
